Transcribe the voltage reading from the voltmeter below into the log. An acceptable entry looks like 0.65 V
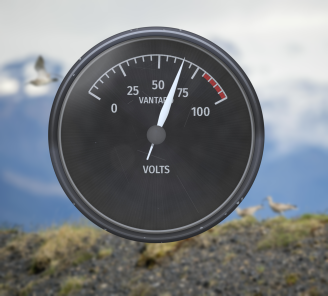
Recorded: 65 V
